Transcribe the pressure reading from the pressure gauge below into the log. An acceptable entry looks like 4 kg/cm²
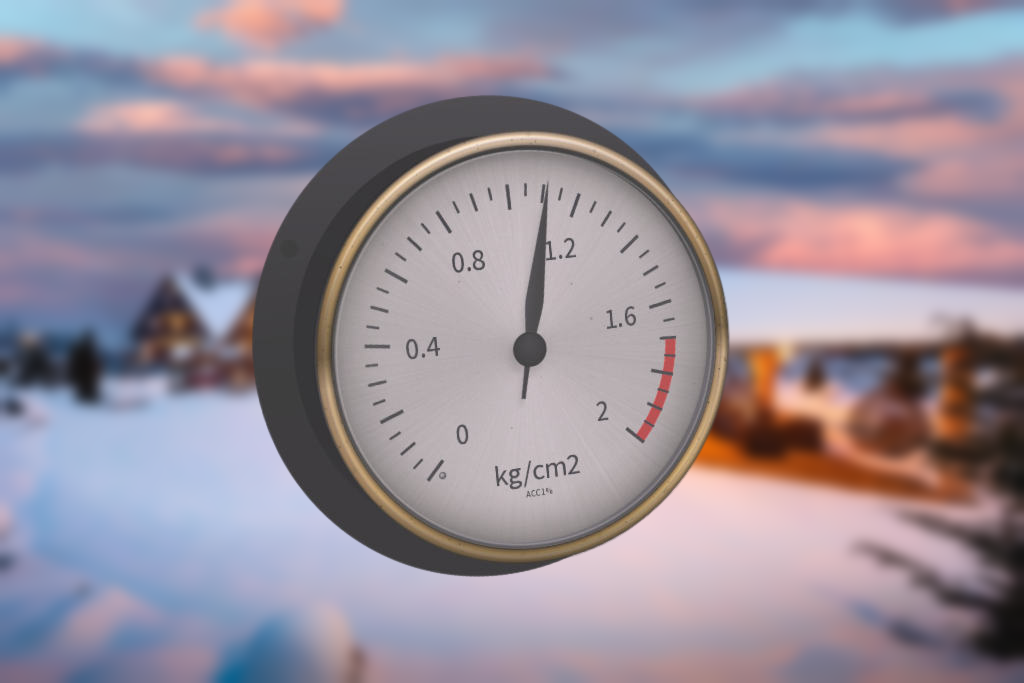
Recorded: 1.1 kg/cm²
